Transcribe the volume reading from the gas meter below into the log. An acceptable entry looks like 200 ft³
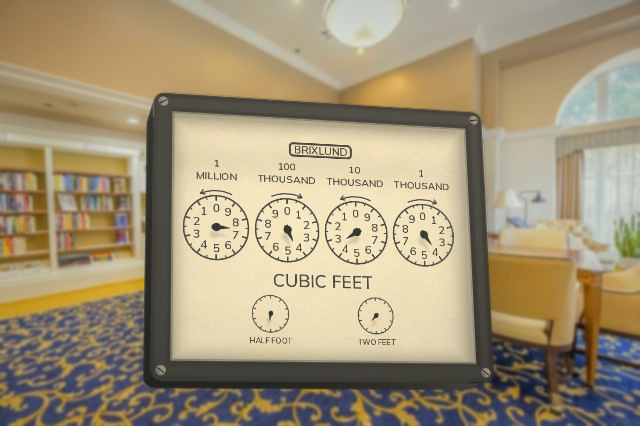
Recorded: 743400 ft³
